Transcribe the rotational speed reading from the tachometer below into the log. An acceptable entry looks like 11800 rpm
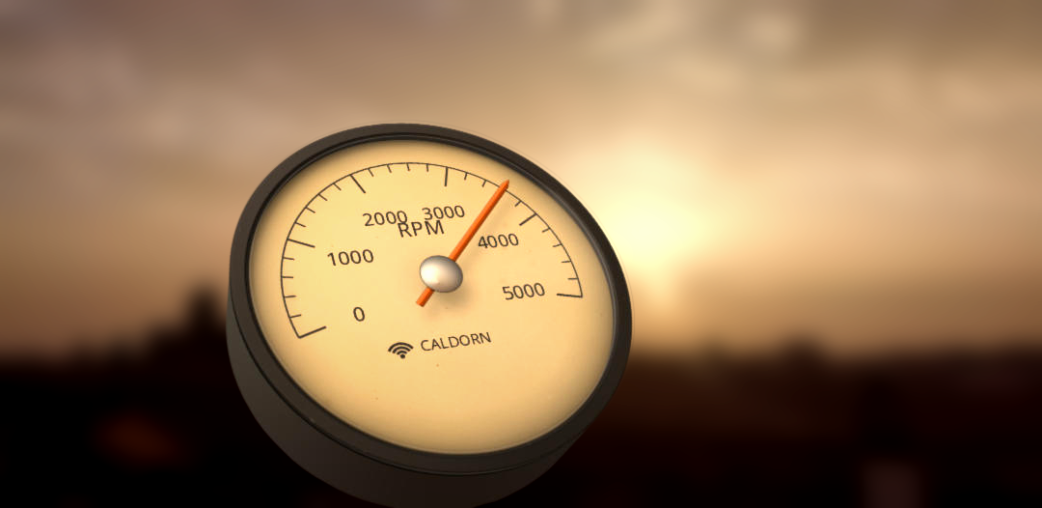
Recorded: 3600 rpm
